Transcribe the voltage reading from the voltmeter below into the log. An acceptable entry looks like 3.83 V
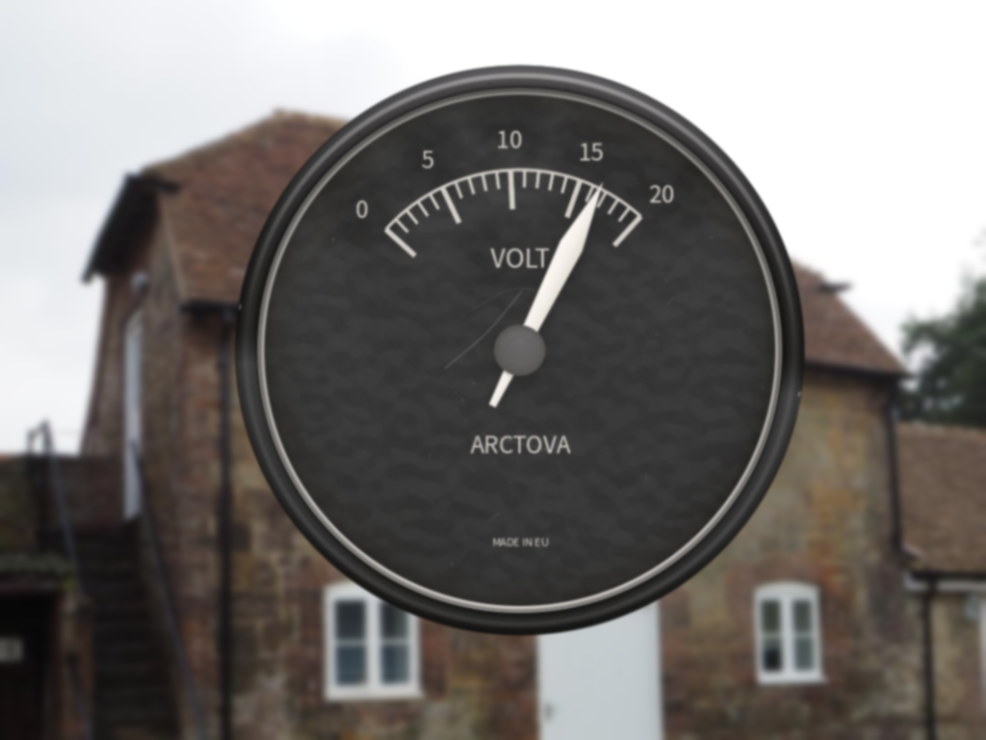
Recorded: 16.5 V
